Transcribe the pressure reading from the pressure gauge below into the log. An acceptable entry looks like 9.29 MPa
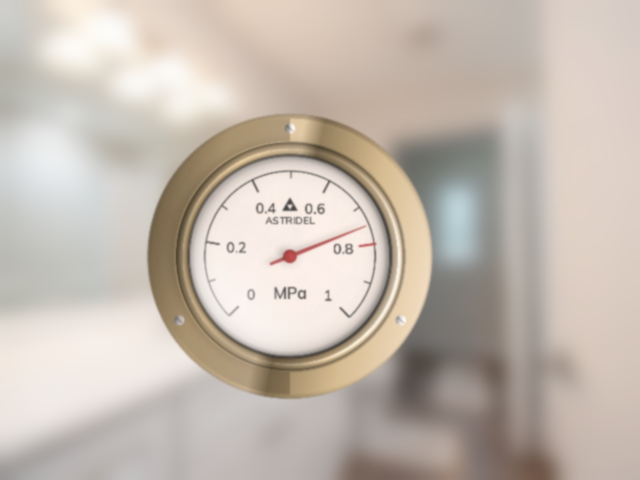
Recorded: 0.75 MPa
